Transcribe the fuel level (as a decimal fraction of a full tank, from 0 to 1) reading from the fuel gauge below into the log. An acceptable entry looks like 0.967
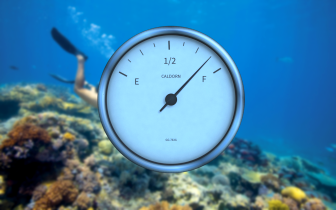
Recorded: 0.875
